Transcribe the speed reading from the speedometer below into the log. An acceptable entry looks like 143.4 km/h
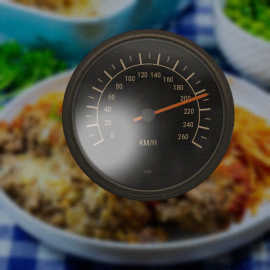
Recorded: 205 km/h
